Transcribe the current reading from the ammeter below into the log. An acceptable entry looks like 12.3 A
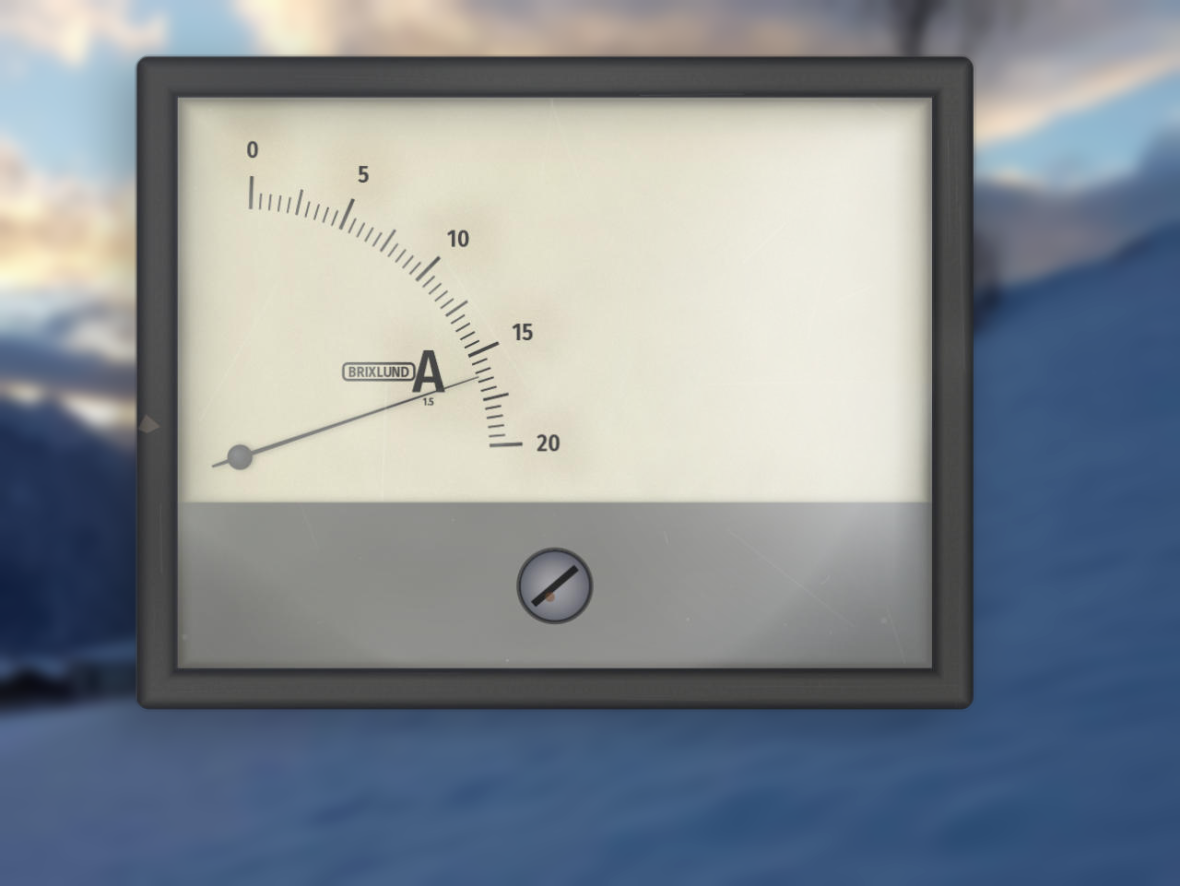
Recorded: 16.25 A
